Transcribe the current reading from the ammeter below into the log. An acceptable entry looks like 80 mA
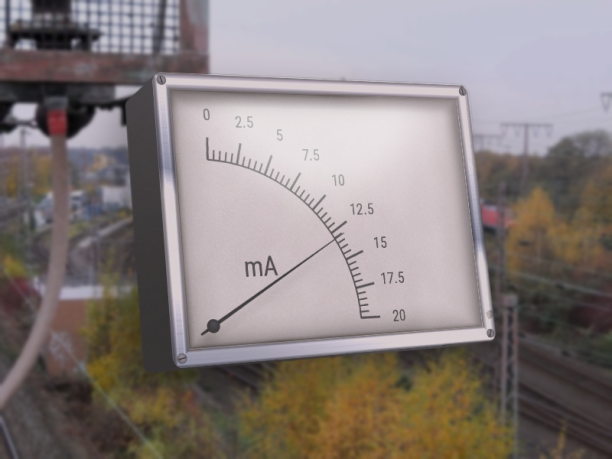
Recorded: 13 mA
